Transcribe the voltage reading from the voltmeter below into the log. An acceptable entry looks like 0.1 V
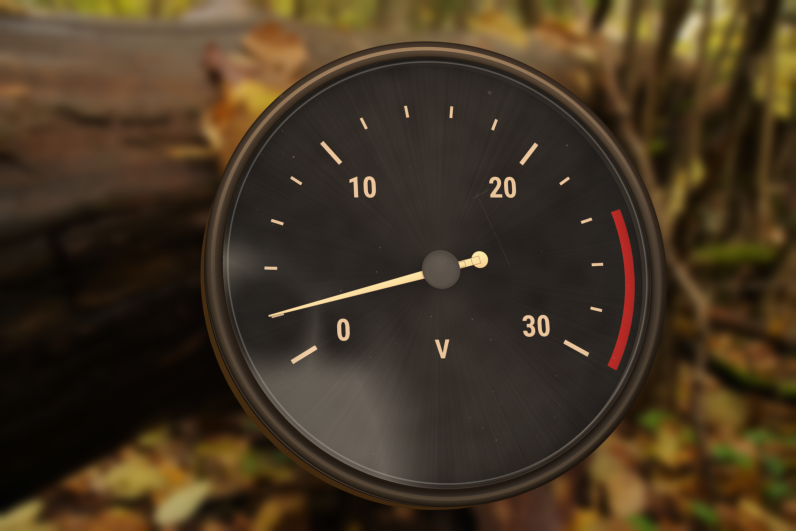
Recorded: 2 V
